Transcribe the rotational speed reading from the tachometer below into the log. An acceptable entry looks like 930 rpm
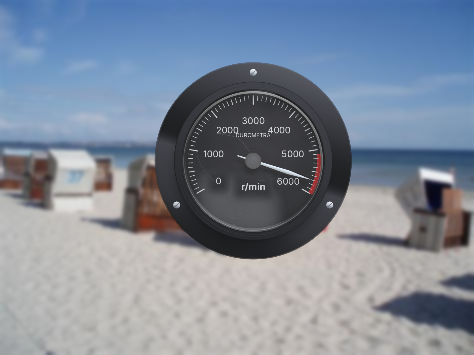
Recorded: 5700 rpm
